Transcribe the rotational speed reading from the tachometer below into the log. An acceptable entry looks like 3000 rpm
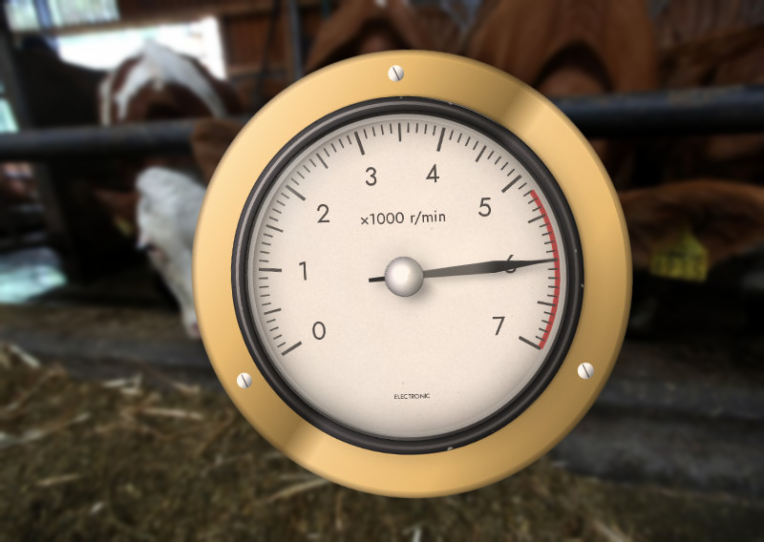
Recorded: 6000 rpm
